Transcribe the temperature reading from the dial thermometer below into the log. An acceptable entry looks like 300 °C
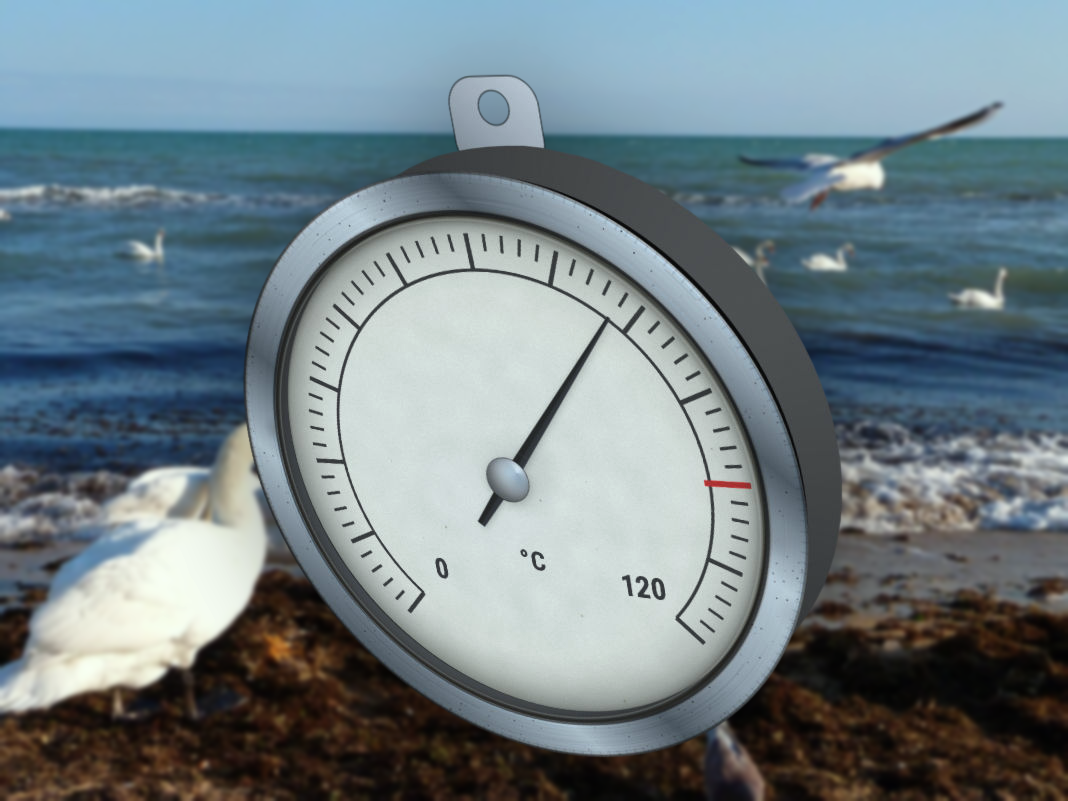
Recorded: 78 °C
